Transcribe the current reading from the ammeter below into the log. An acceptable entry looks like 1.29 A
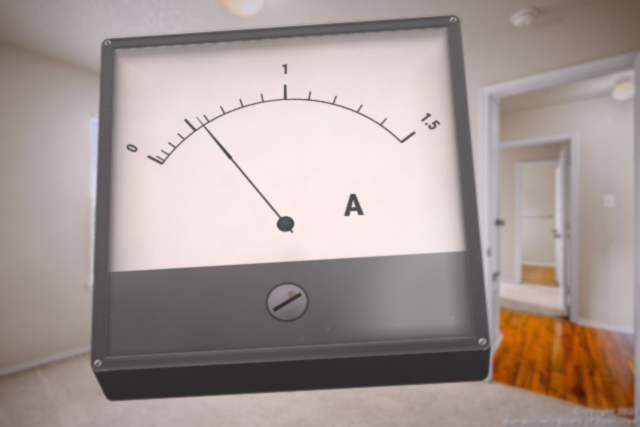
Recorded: 0.55 A
